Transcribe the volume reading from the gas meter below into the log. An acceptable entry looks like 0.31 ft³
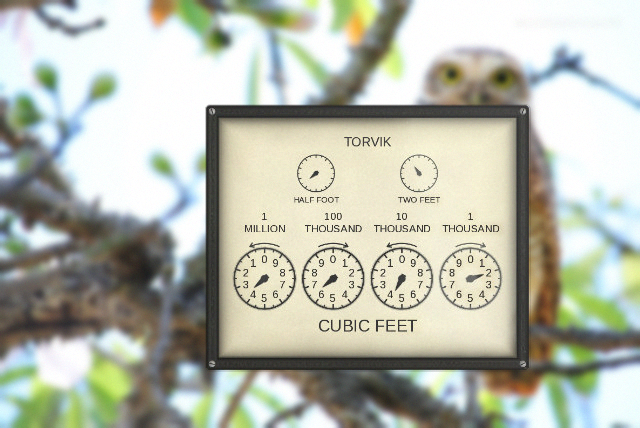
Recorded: 364200 ft³
